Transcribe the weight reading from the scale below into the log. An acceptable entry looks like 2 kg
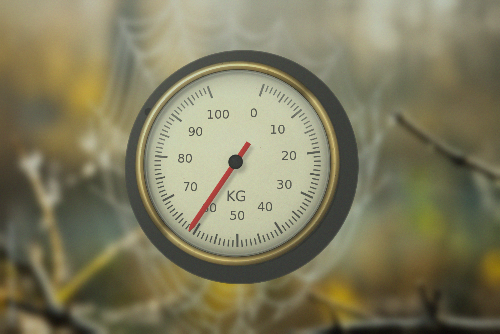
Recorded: 61 kg
